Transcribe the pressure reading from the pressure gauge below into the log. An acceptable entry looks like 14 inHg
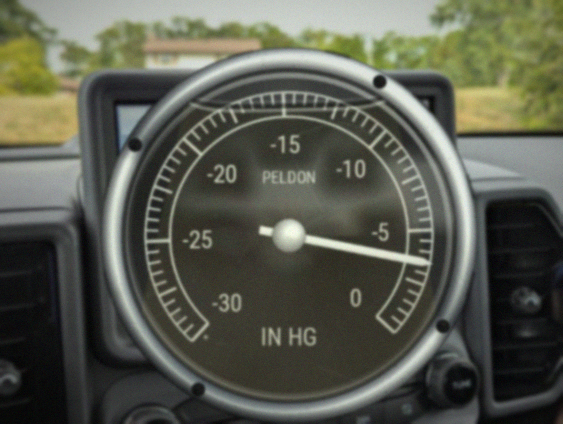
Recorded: -3.5 inHg
